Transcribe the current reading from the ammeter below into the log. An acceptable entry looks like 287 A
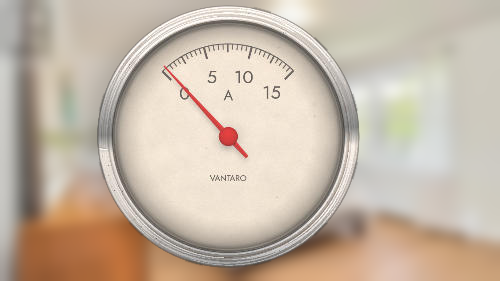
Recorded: 0.5 A
